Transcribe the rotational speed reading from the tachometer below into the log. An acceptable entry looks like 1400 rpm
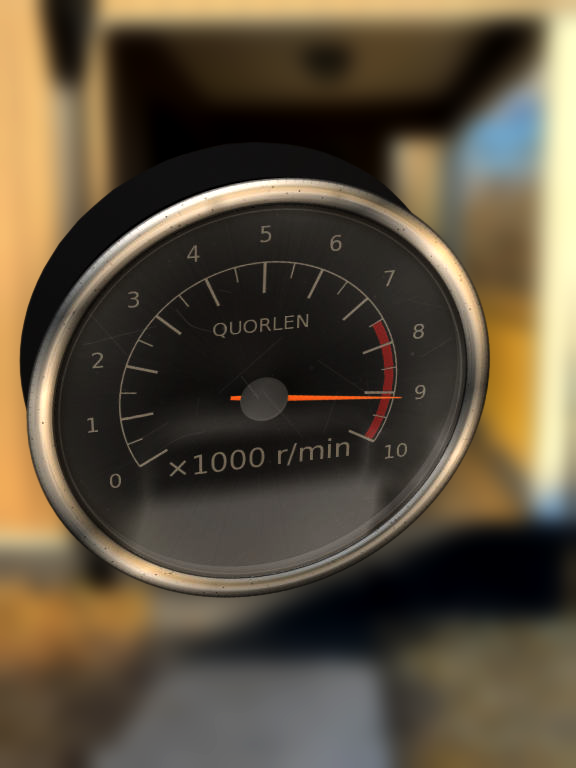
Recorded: 9000 rpm
